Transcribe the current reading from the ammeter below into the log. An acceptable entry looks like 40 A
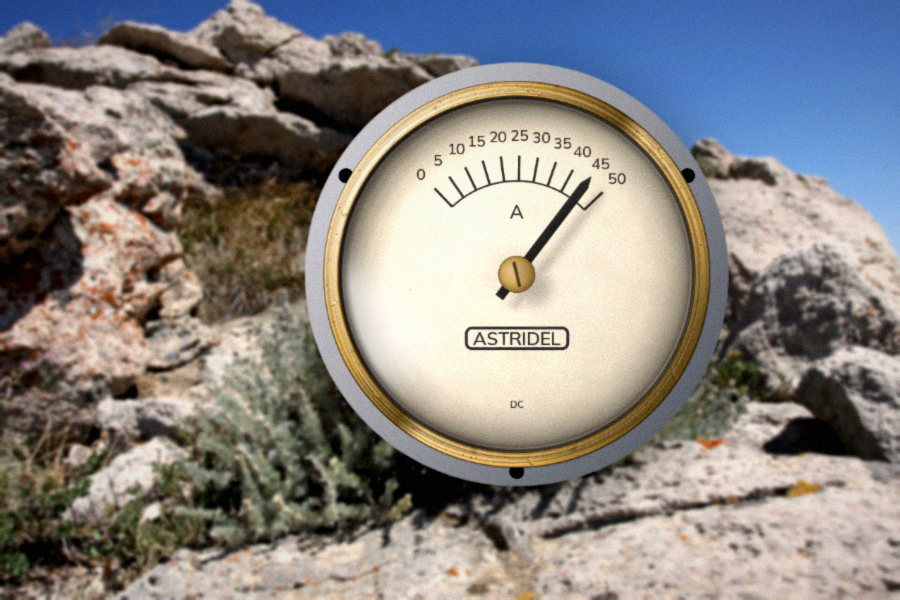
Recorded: 45 A
